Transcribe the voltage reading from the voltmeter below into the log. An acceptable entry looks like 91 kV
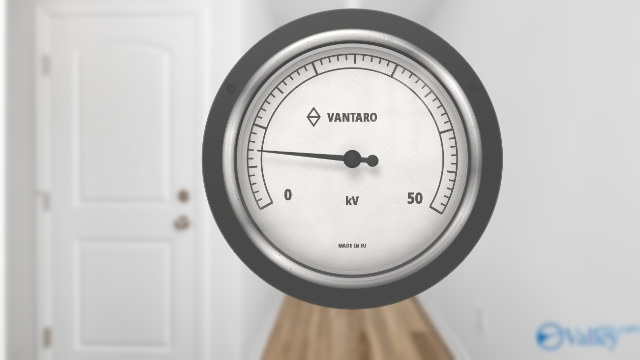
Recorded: 7 kV
